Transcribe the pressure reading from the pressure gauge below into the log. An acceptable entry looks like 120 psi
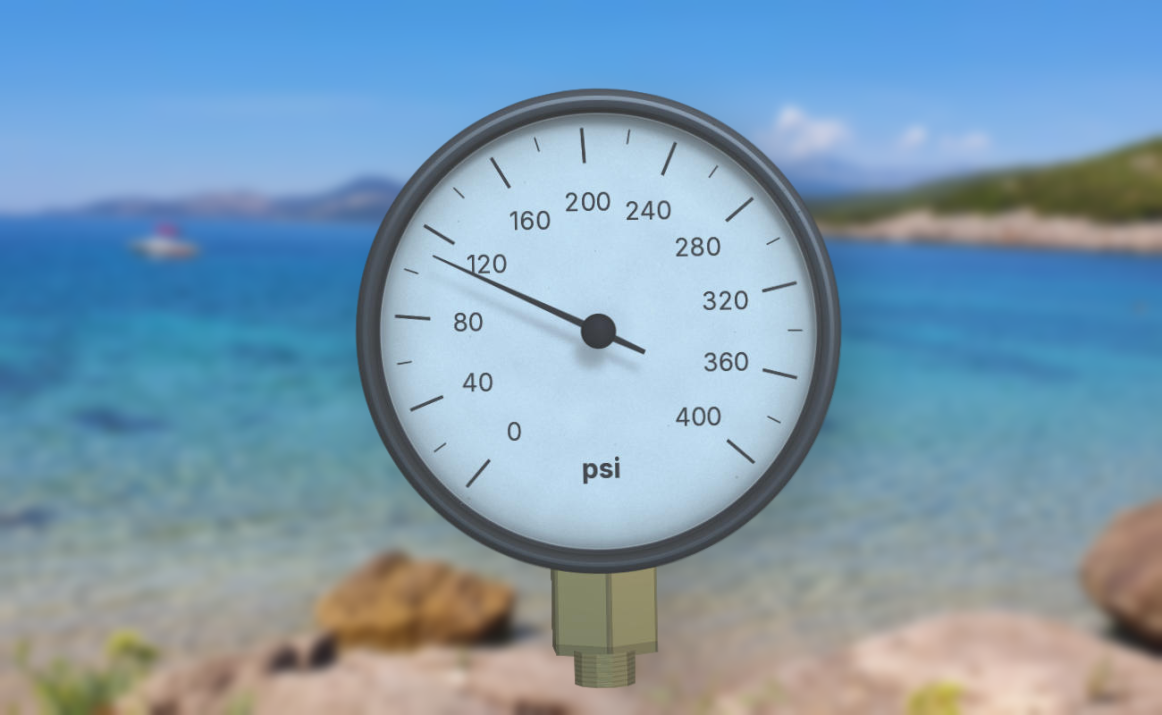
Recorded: 110 psi
